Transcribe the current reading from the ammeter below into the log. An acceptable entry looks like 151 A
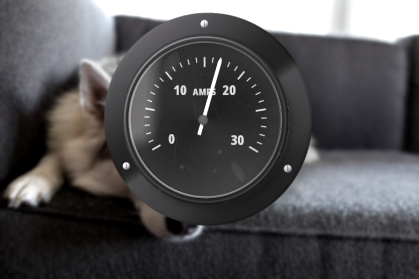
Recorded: 17 A
